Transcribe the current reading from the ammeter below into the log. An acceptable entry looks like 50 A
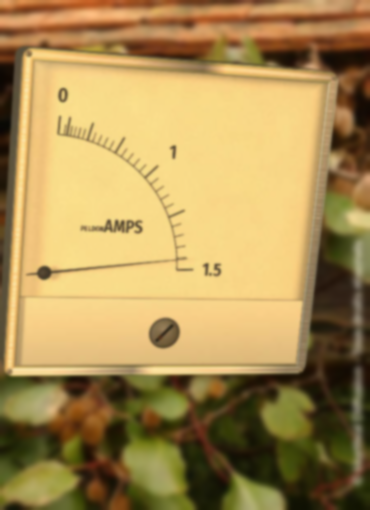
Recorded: 1.45 A
